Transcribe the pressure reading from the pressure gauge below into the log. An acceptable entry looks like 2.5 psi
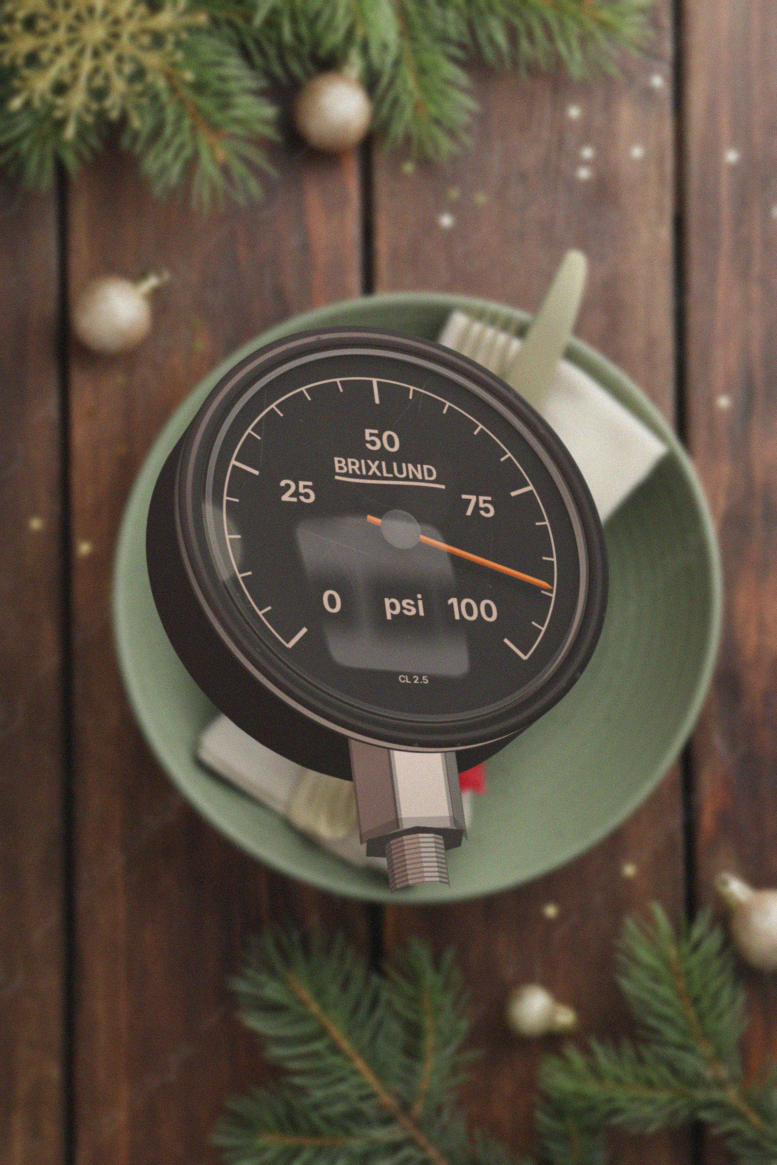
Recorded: 90 psi
